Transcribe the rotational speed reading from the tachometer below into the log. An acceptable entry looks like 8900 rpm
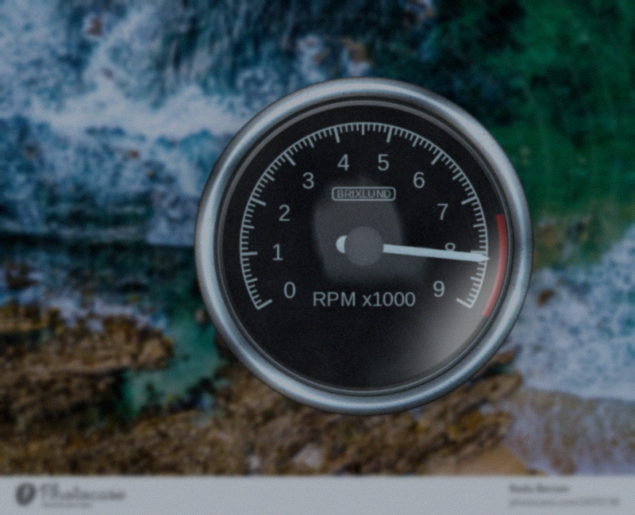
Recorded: 8100 rpm
